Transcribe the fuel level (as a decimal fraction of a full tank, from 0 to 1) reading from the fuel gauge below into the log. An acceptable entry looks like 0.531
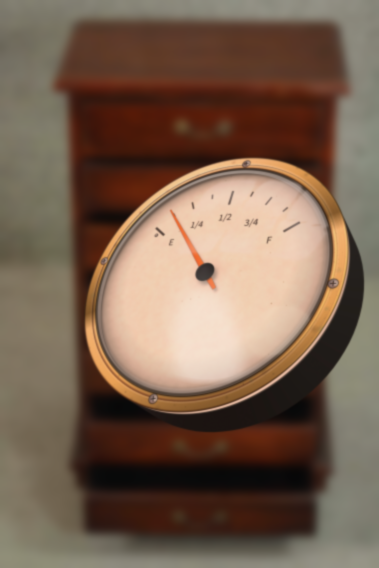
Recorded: 0.125
